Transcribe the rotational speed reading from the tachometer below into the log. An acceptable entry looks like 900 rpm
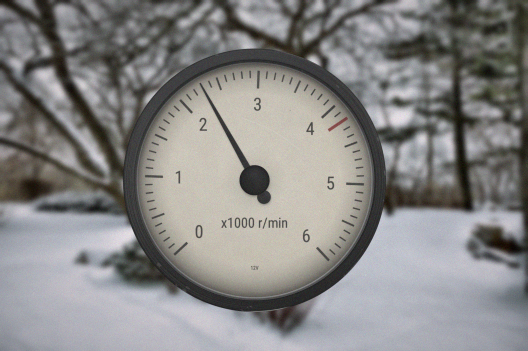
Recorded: 2300 rpm
